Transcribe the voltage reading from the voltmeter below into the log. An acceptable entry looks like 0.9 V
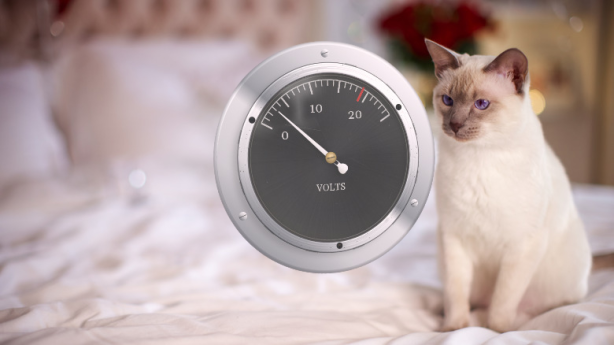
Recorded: 3 V
